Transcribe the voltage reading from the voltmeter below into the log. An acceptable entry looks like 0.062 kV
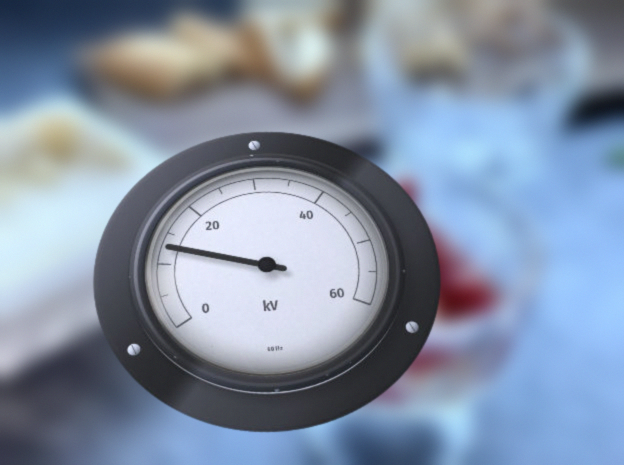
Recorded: 12.5 kV
